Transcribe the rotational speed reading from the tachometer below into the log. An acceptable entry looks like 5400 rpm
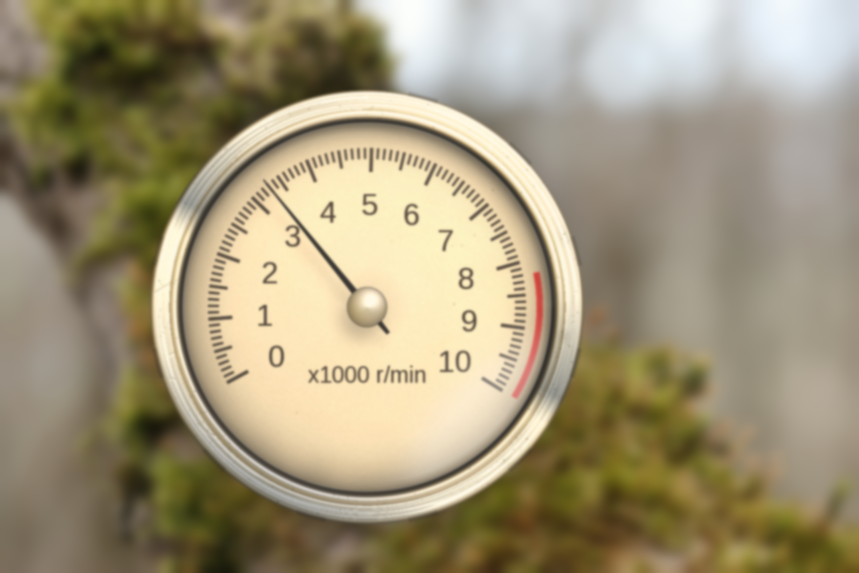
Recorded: 3300 rpm
